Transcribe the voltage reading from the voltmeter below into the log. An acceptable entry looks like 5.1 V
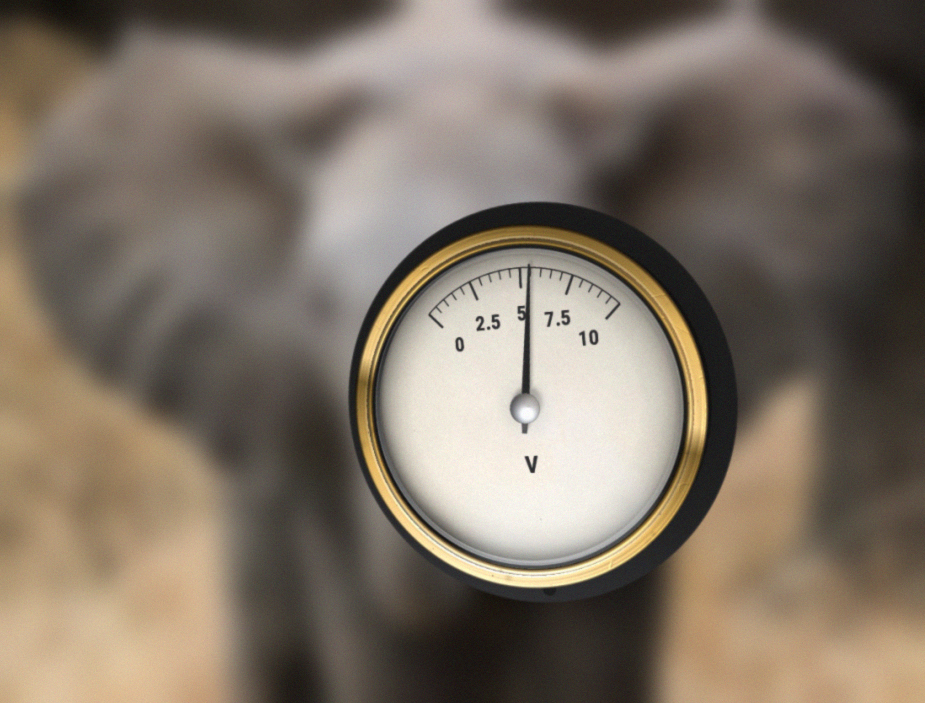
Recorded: 5.5 V
